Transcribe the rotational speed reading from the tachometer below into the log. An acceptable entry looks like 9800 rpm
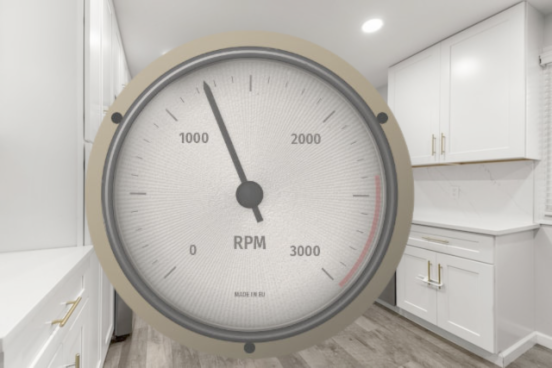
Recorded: 1250 rpm
